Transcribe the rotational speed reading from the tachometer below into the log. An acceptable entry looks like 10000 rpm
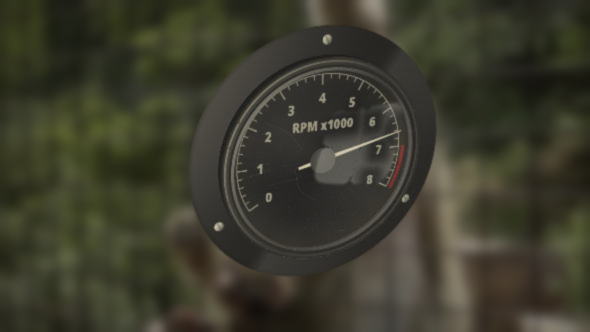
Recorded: 6600 rpm
